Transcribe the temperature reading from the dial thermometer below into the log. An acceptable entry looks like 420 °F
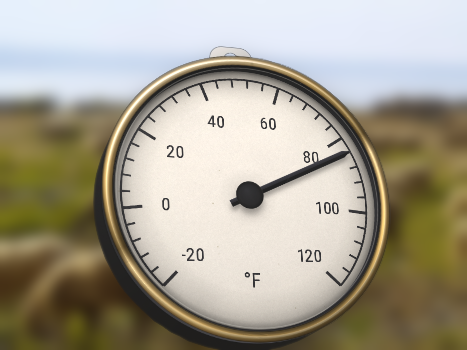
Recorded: 84 °F
